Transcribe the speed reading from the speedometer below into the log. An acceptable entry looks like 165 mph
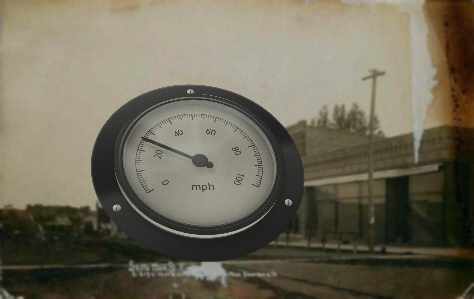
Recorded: 25 mph
